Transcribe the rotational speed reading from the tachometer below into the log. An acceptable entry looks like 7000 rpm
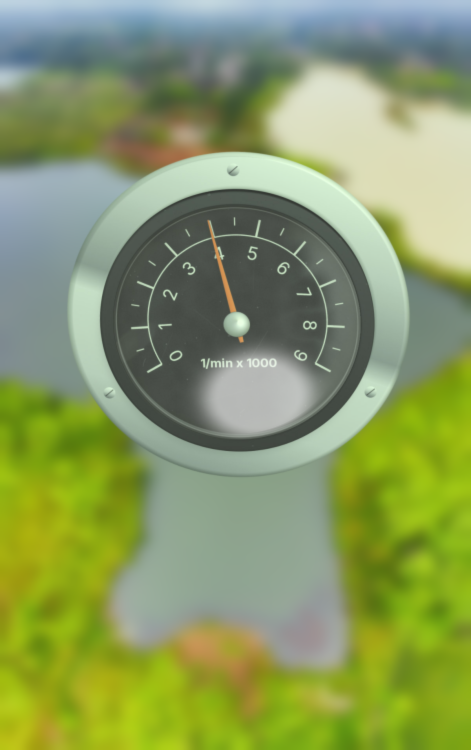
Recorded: 4000 rpm
